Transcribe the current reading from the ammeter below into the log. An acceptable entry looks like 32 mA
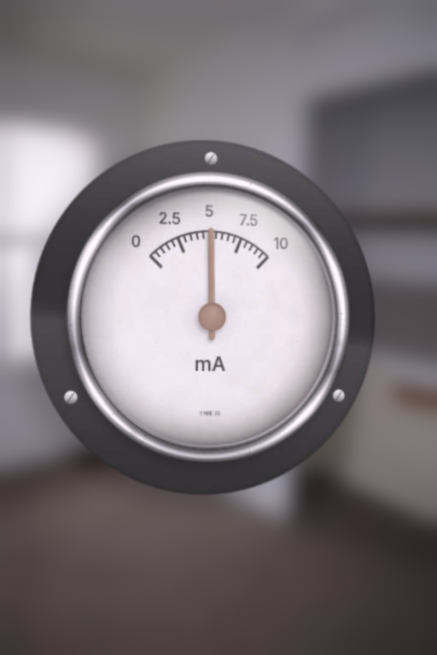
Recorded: 5 mA
